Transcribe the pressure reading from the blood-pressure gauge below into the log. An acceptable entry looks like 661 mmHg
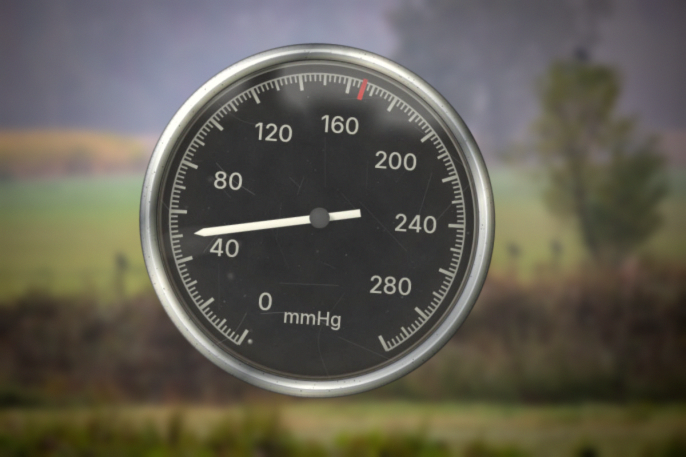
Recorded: 50 mmHg
